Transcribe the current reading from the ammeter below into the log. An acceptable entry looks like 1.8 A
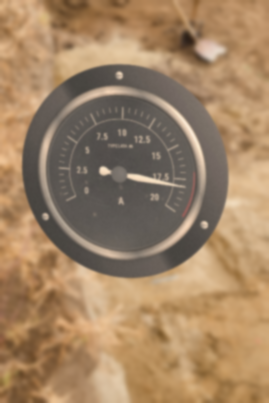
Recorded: 18 A
